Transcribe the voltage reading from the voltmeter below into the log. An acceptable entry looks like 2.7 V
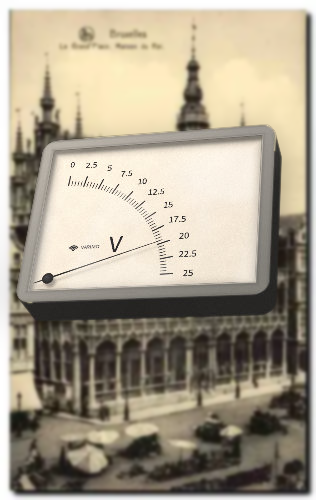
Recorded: 20 V
